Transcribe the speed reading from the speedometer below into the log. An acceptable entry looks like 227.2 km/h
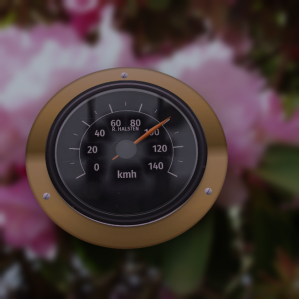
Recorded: 100 km/h
